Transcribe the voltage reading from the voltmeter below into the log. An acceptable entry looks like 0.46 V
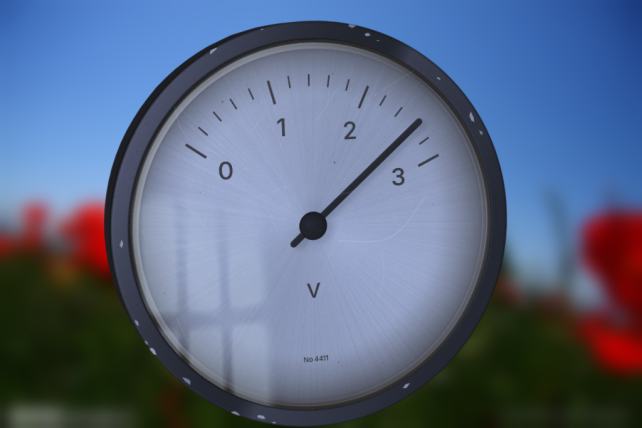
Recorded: 2.6 V
